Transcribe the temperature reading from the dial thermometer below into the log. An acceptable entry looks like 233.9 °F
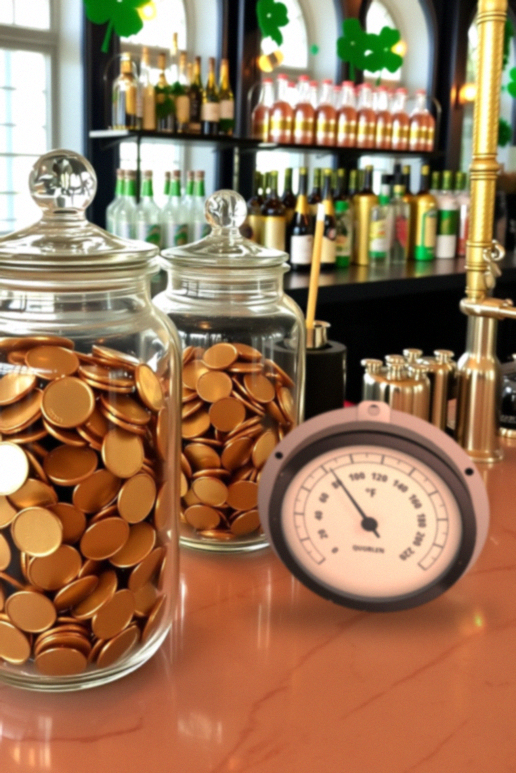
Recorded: 85 °F
